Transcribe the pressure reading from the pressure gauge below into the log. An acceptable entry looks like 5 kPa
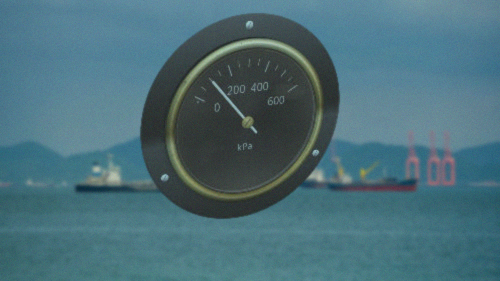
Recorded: 100 kPa
